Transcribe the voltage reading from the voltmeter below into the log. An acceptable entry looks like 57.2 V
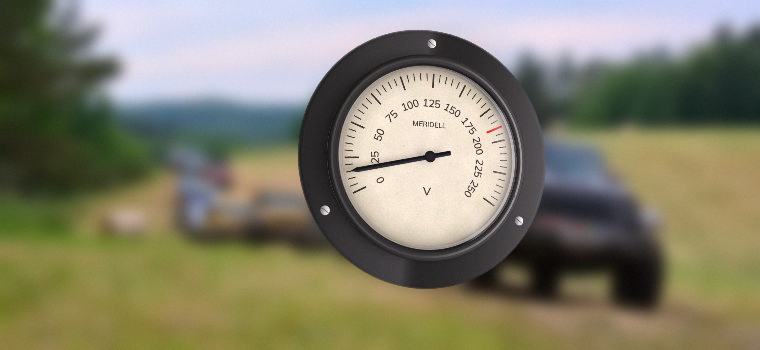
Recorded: 15 V
